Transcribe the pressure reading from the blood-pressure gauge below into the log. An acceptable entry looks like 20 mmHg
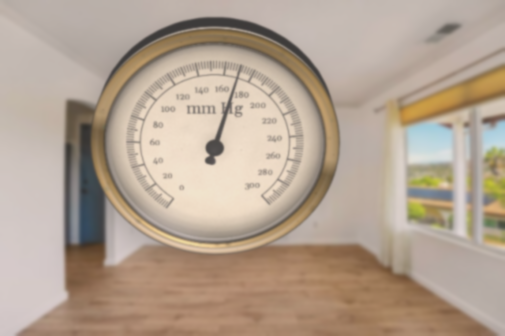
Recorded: 170 mmHg
